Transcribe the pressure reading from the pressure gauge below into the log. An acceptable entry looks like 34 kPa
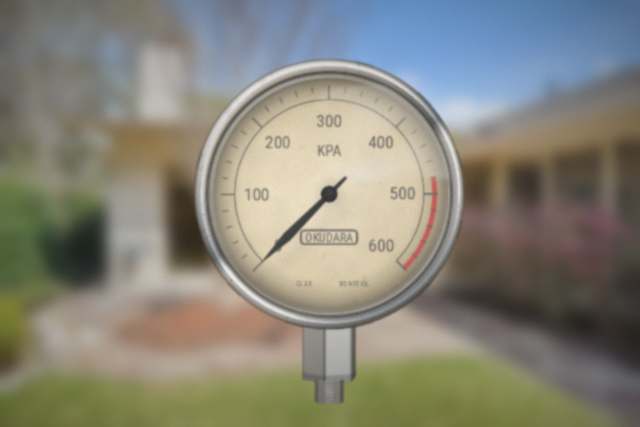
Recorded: 0 kPa
